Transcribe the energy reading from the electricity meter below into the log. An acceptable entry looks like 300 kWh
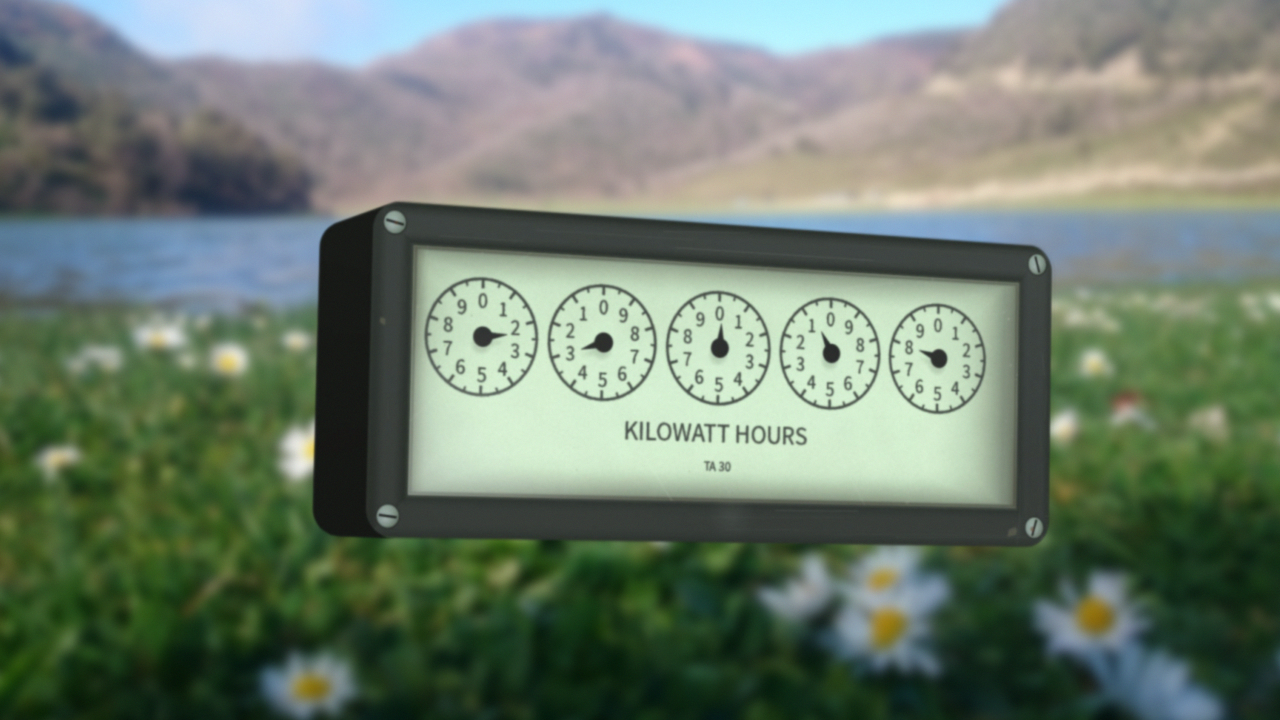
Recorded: 23008 kWh
